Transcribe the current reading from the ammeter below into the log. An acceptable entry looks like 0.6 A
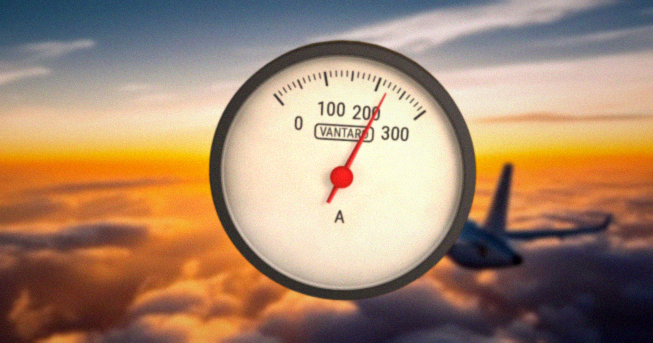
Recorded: 220 A
